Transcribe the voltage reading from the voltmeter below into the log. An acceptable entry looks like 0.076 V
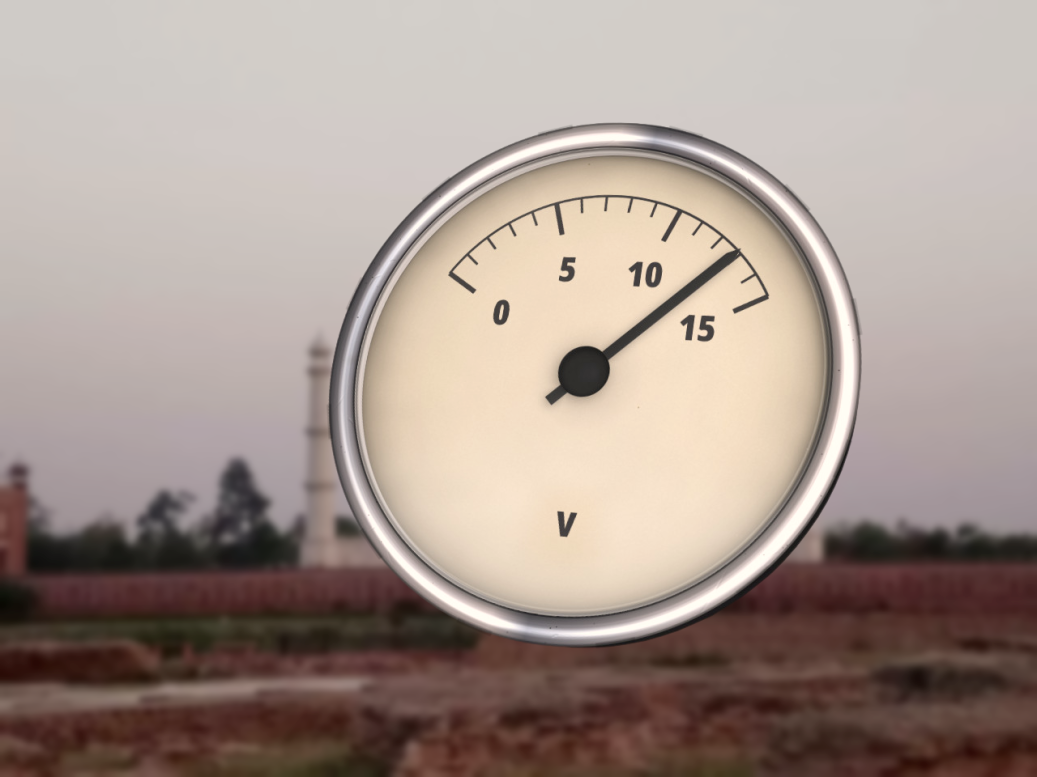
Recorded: 13 V
